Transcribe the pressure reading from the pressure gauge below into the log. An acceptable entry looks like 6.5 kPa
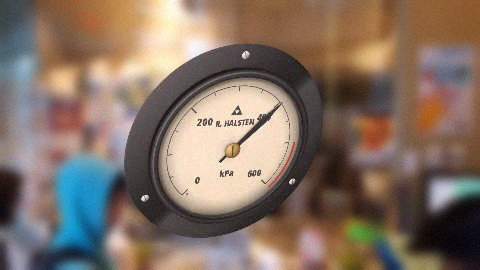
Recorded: 400 kPa
